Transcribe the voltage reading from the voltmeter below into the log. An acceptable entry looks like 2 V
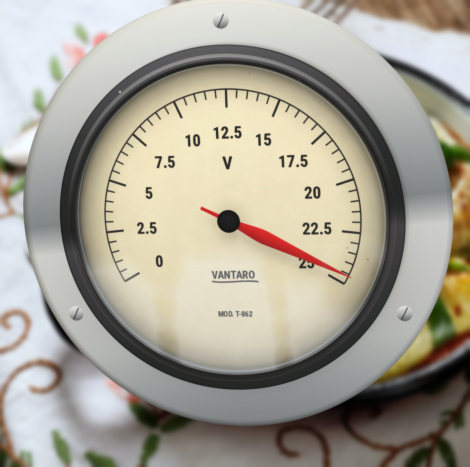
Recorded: 24.5 V
